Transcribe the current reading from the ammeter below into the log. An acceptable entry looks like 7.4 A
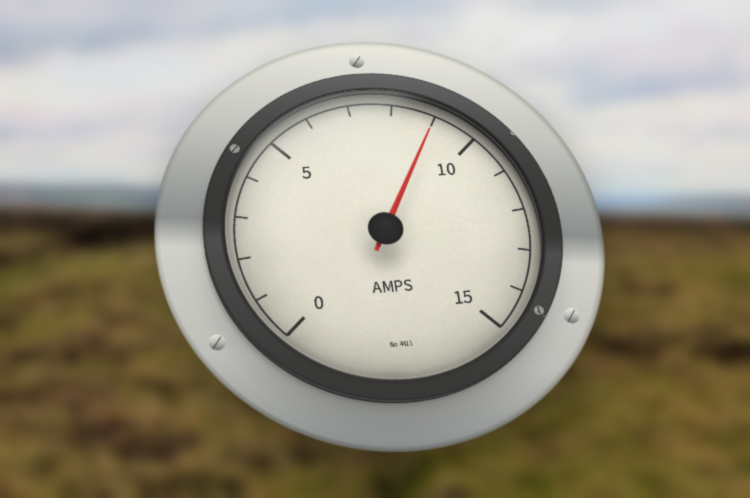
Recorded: 9 A
